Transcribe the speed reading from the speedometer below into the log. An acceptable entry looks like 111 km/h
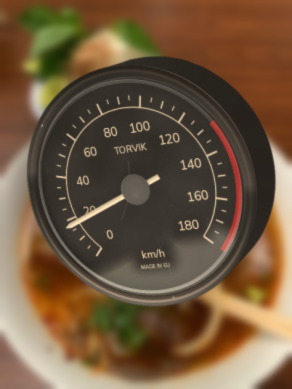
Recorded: 17.5 km/h
